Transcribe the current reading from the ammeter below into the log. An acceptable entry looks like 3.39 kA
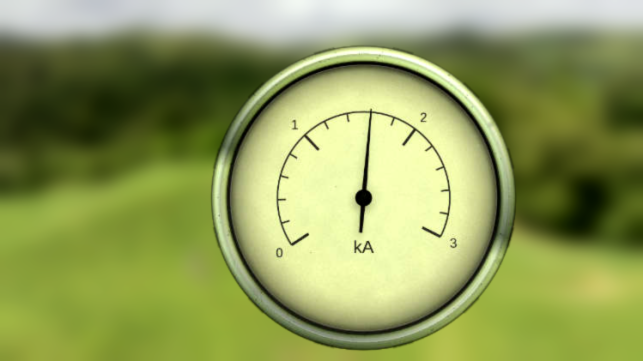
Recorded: 1.6 kA
